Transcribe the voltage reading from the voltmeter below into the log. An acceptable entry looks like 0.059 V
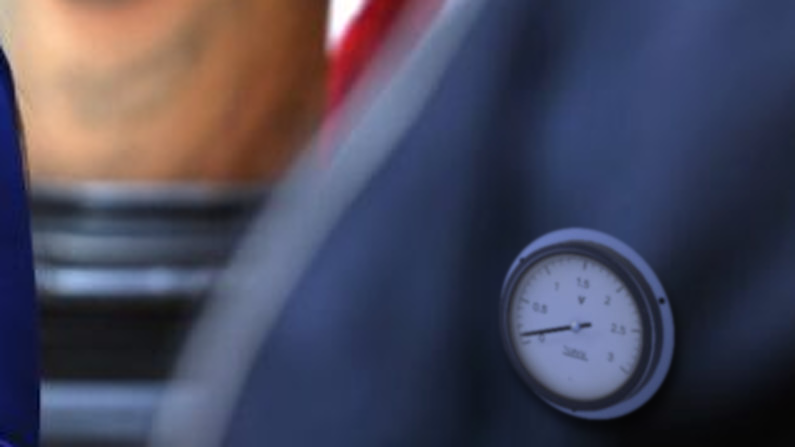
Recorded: 0.1 V
